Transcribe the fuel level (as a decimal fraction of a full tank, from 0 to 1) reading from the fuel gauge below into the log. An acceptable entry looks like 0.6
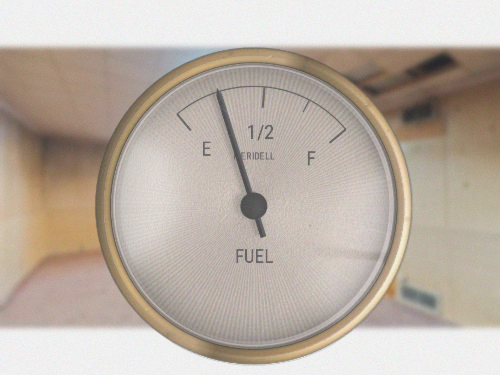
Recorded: 0.25
